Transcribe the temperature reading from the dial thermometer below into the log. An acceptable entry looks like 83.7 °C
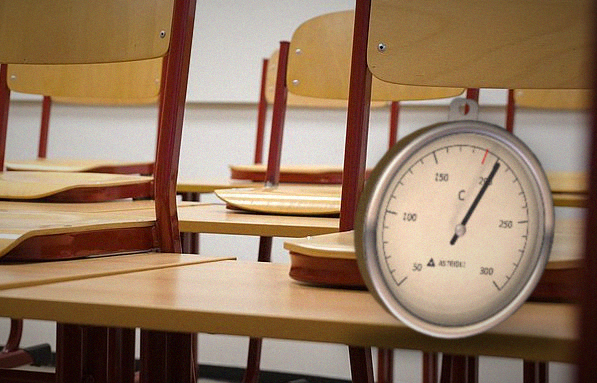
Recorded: 200 °C
